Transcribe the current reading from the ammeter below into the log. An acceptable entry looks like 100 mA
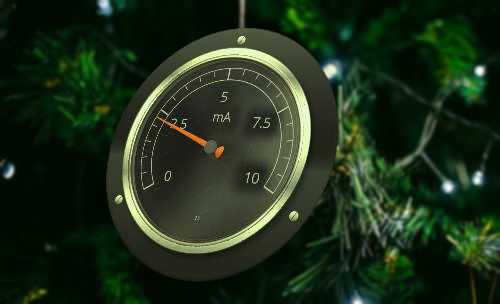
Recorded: 2.25 mA
